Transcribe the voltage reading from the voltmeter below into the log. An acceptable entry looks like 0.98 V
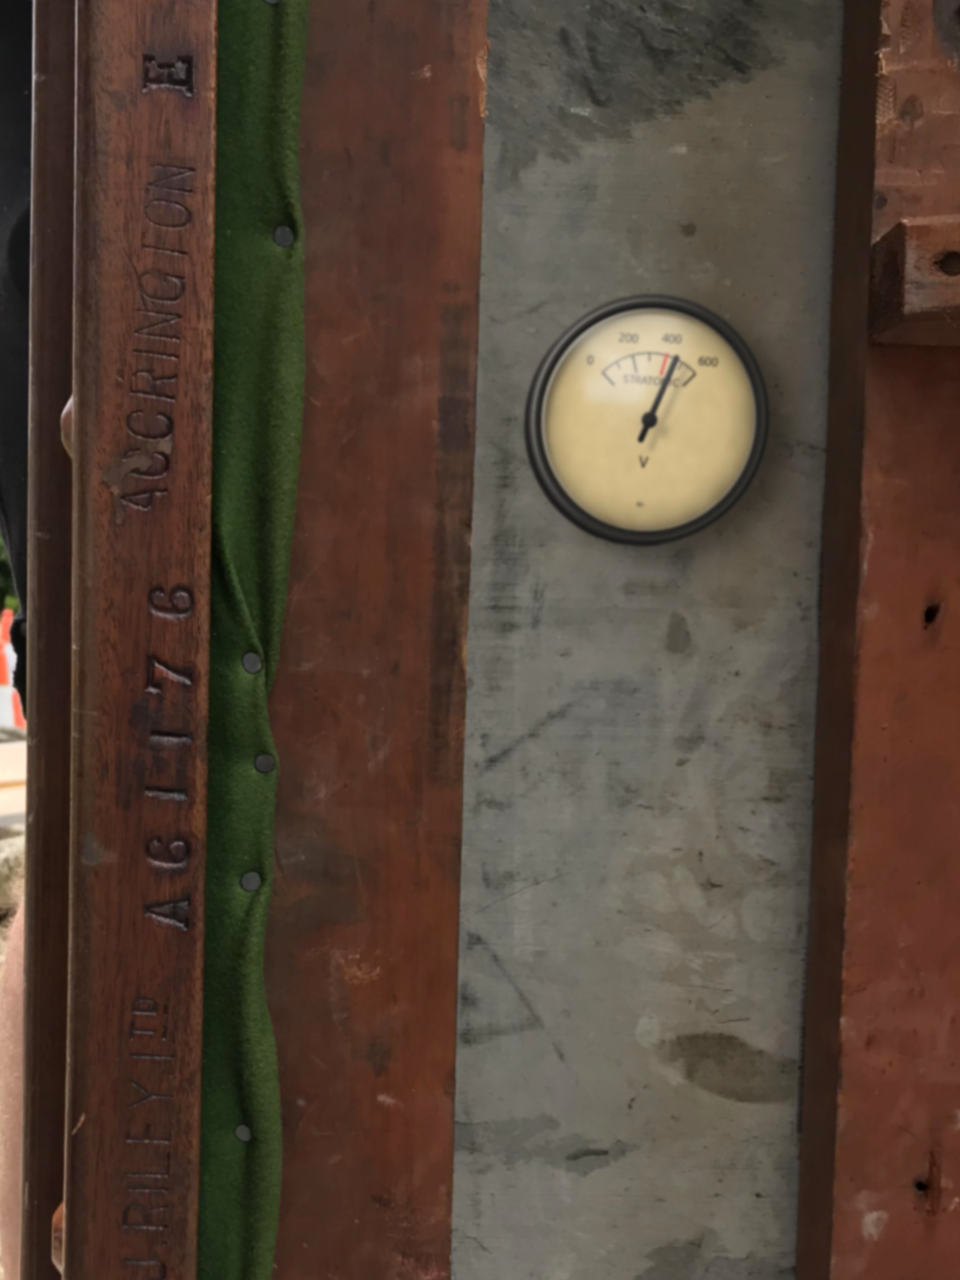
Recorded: 450 V
